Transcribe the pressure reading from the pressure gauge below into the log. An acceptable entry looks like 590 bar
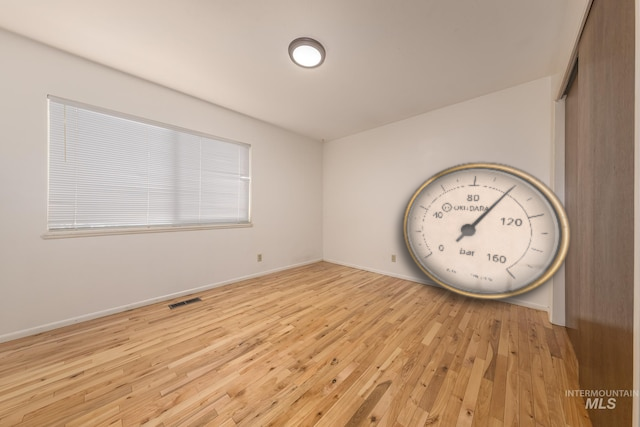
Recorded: 100 bar
